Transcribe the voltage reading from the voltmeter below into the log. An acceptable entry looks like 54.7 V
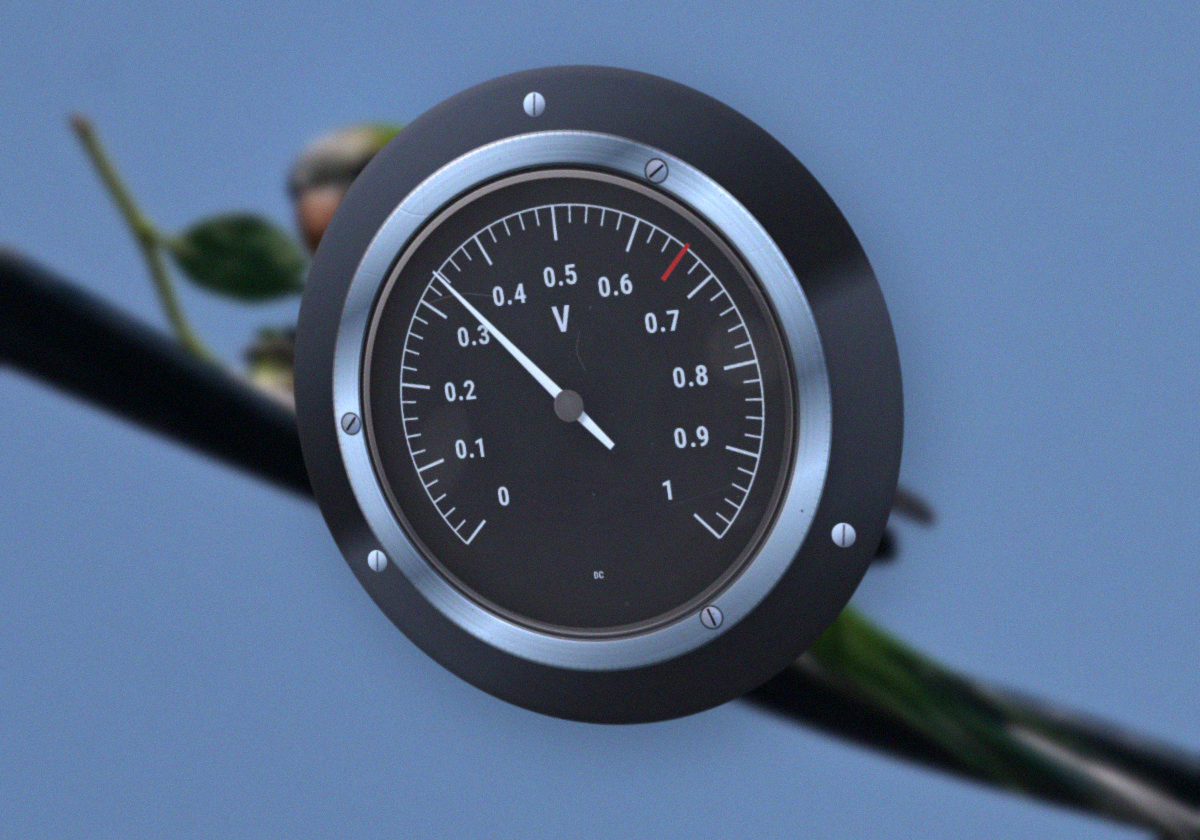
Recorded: 0.34 V
